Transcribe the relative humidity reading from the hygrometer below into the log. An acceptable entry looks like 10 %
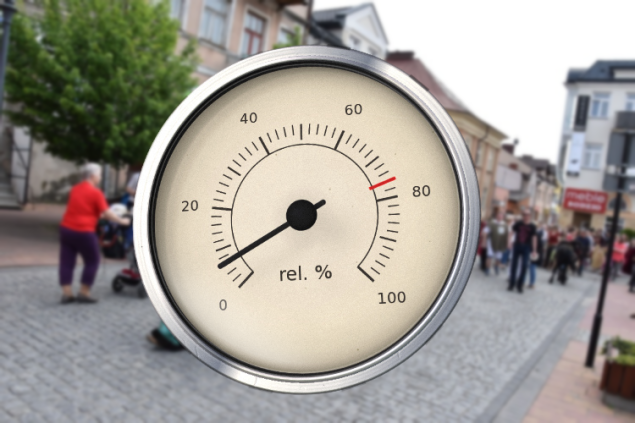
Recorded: 6 %
